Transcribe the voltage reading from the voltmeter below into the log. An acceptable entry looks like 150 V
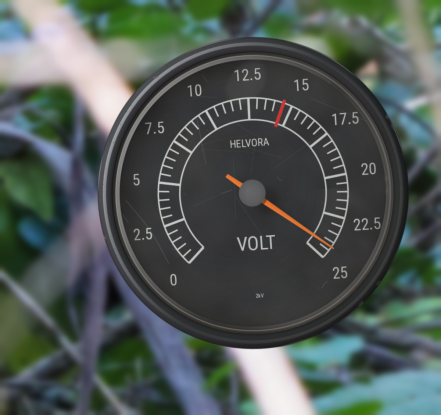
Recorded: 24.25 V
